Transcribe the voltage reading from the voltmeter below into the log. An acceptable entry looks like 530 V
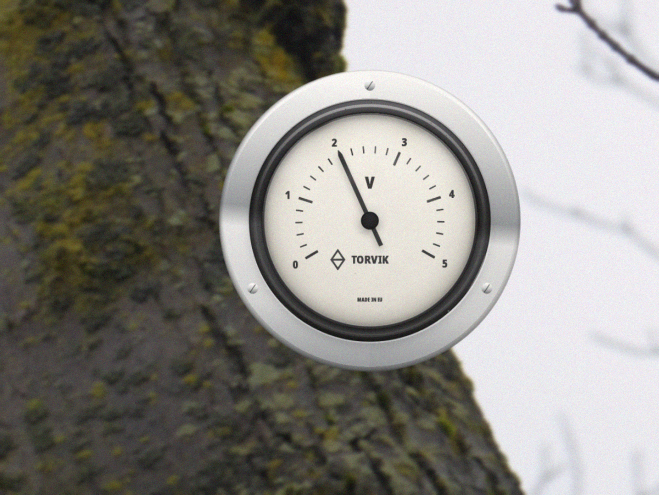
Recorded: 2 V
